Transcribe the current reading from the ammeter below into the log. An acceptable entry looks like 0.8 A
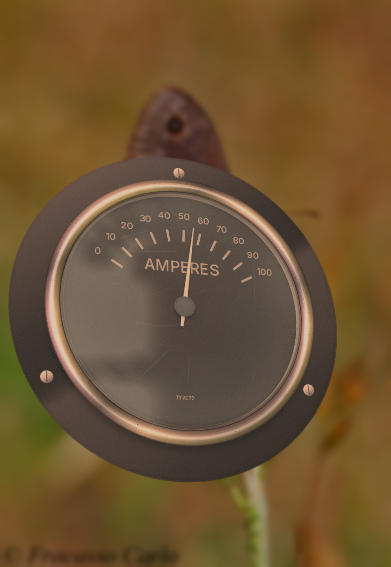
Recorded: 55 A
